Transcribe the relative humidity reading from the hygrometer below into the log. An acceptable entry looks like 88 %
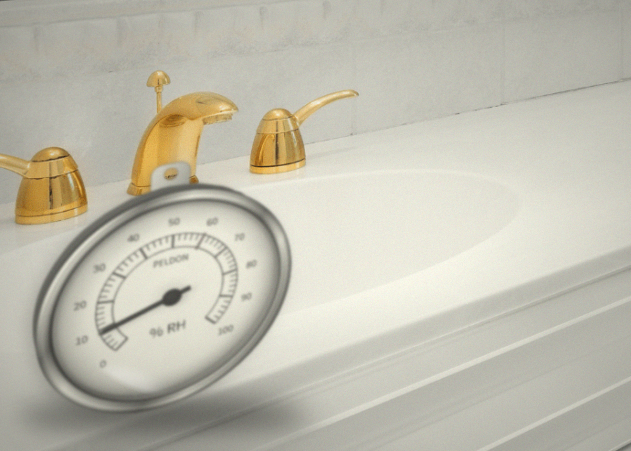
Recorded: 10 %
